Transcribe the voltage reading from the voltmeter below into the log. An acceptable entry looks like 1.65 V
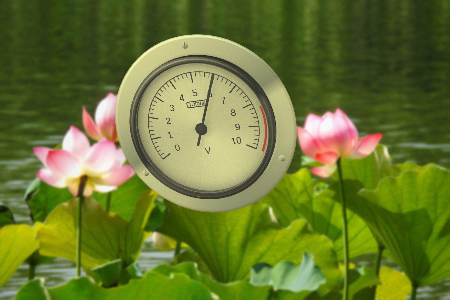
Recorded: 6 V
